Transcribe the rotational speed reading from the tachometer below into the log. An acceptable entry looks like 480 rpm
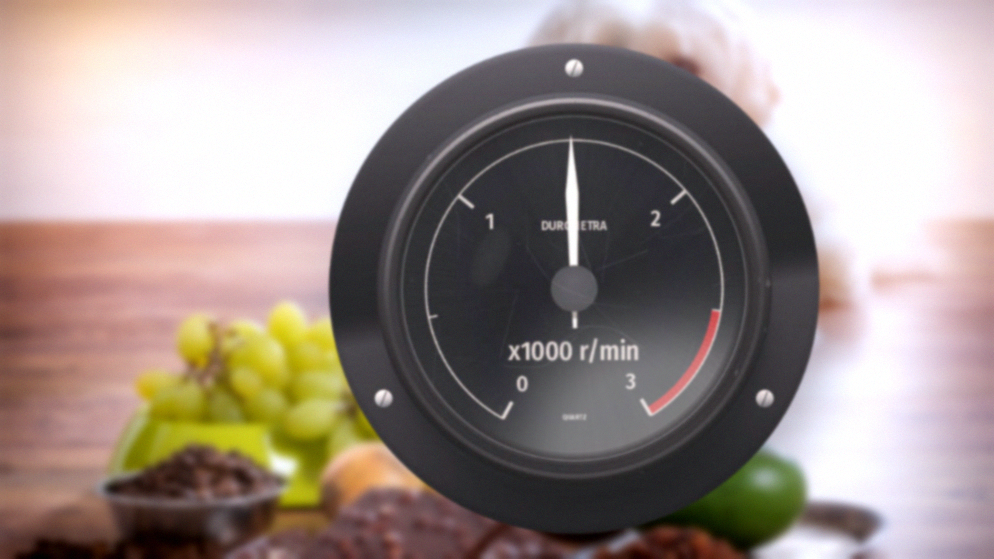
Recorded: 1500 rpm
